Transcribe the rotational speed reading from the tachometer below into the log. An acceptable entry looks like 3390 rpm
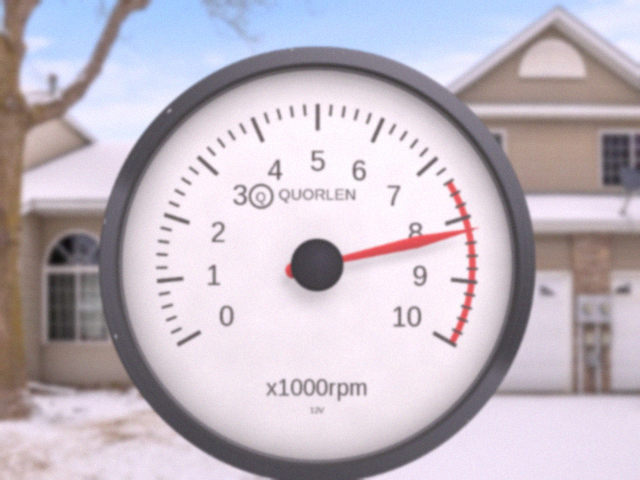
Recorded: 8200 rpm
